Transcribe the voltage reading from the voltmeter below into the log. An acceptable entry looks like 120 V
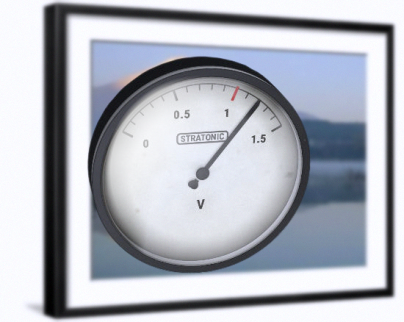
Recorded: 1.2 V
